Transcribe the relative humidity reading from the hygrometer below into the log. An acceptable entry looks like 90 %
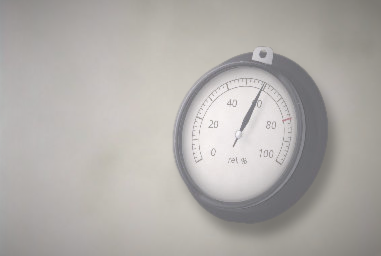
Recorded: 60 %
